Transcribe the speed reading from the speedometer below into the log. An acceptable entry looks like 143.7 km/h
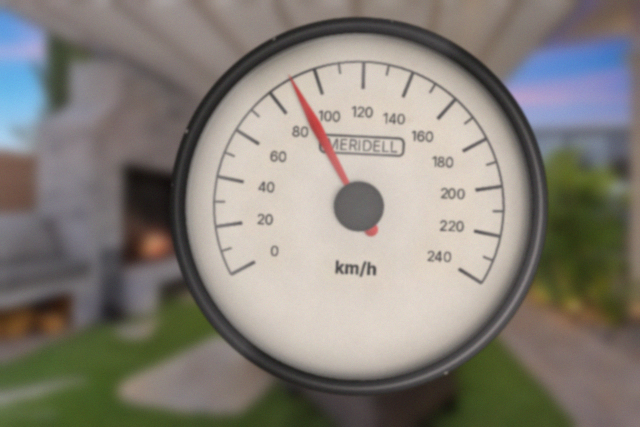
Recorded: 90 km/h
